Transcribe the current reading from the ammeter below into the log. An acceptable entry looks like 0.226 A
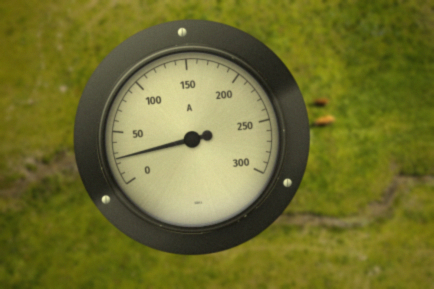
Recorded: 25 A
